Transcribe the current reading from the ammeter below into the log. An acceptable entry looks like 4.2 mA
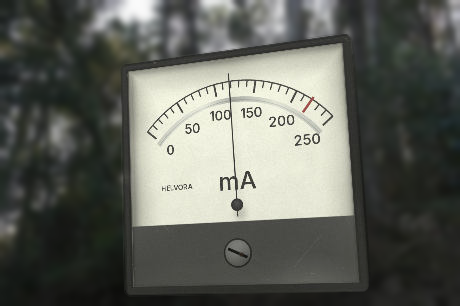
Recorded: 120 mA
